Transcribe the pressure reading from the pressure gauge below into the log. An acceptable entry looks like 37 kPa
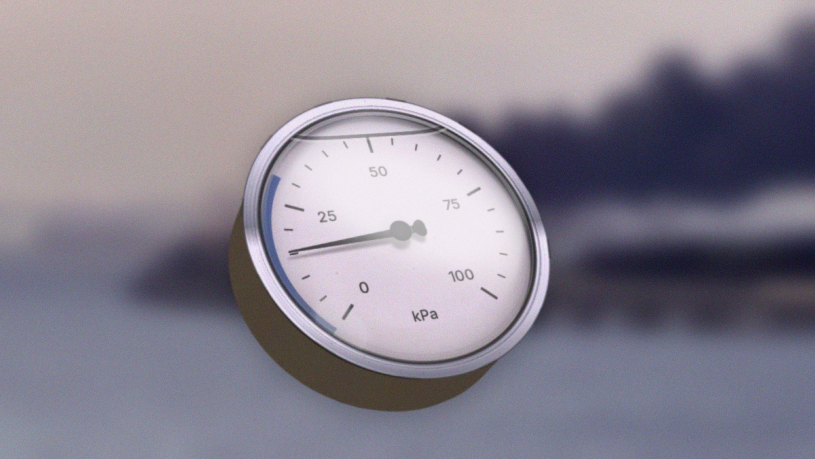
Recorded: 15 kPa
